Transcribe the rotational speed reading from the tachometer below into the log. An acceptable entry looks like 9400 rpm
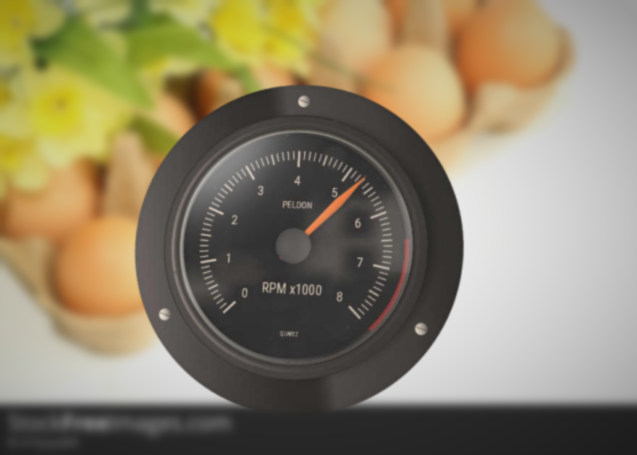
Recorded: 5300 rpm
